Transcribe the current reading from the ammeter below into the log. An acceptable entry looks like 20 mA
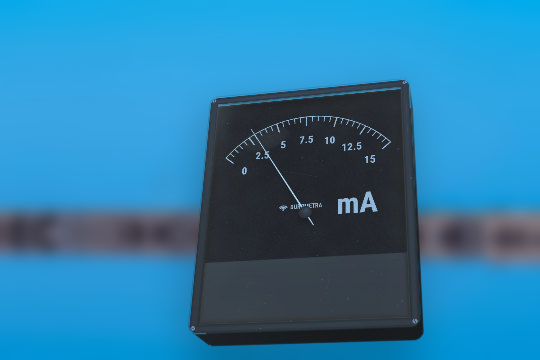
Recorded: 3 mA
